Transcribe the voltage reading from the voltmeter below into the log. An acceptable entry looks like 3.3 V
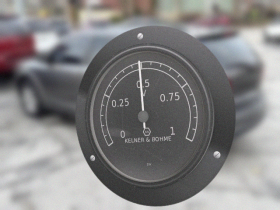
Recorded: 0.5 V
